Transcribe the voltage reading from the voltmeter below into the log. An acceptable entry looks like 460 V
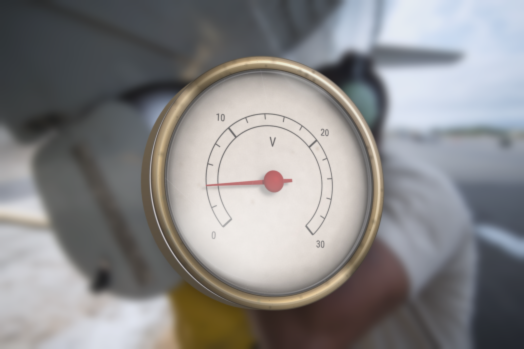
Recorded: 4 V
